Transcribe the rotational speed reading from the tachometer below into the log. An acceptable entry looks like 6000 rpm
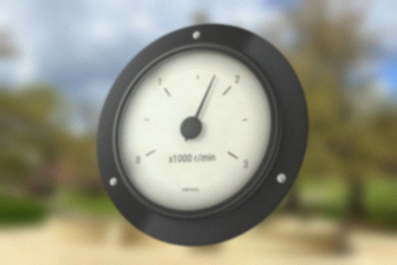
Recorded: 1750 rpm
